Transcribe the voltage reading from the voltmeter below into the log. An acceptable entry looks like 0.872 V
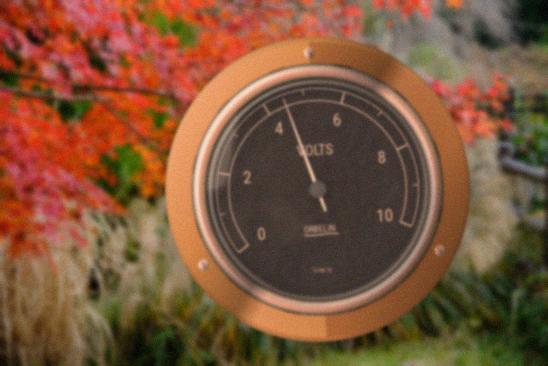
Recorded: 4.5 V
